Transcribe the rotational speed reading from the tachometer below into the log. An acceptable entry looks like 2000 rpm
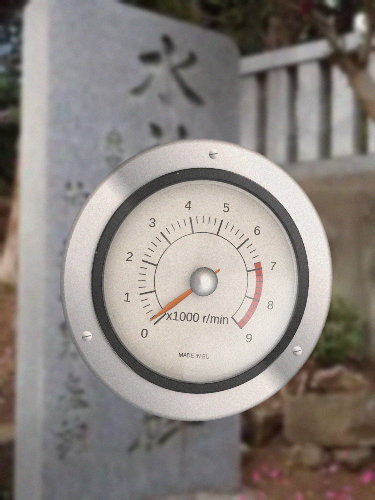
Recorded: 200 rpm
